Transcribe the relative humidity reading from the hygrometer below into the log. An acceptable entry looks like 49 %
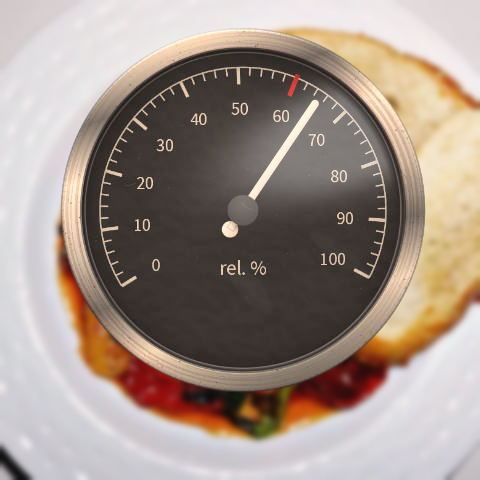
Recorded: 65 %
